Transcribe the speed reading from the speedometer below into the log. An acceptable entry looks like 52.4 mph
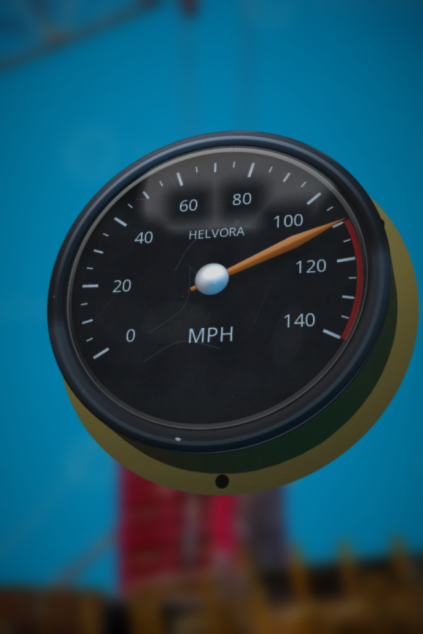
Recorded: 110 mph
